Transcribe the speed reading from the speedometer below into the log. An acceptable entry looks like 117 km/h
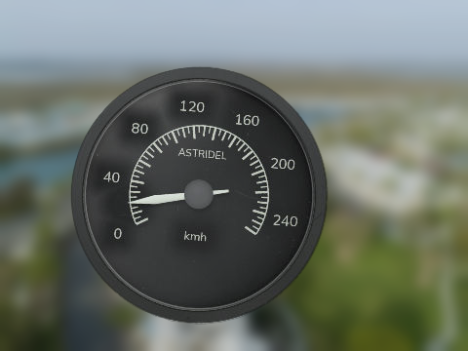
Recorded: 20 km/h
